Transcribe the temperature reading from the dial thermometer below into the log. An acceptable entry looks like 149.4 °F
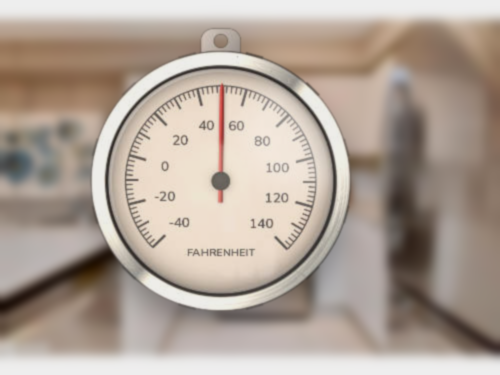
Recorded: 50 °F
